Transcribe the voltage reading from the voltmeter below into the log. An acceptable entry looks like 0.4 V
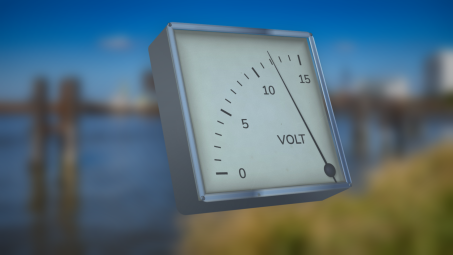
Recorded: 12 V
